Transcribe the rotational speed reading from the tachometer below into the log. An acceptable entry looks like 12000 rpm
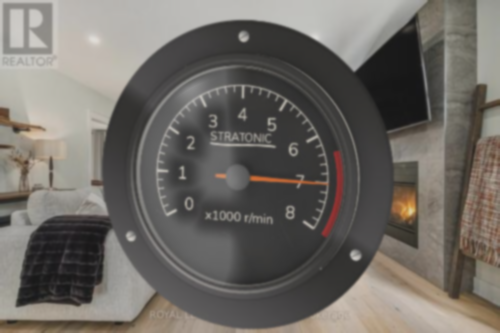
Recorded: 7000 rpm
